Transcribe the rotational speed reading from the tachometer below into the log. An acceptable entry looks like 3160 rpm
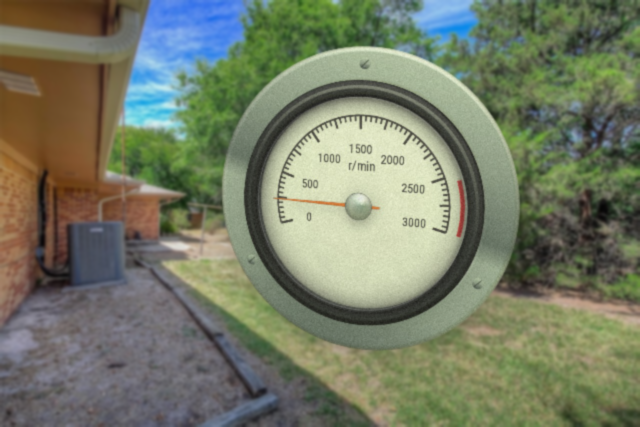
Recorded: 250 rpm
